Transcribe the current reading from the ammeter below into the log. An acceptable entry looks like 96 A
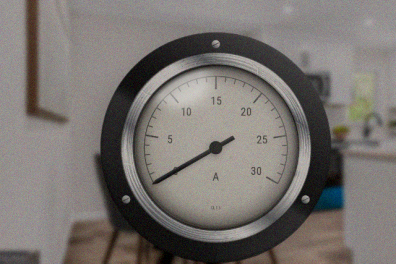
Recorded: 0 A
